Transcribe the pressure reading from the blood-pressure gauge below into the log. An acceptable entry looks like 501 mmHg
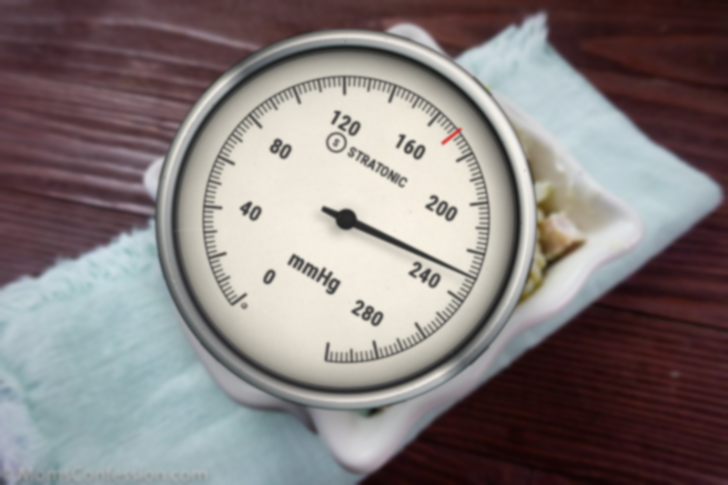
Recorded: 230 mmHg
